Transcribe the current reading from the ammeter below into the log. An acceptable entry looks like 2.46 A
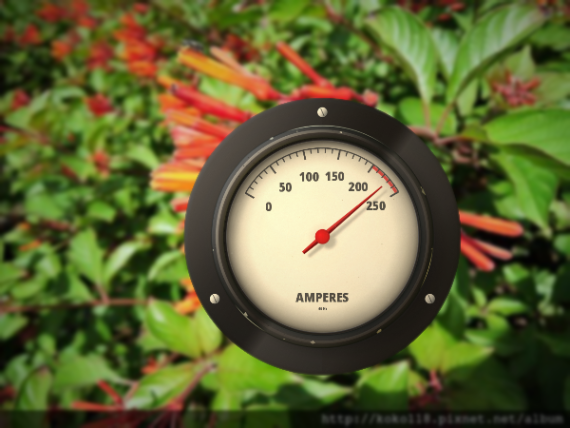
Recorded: 230 A
